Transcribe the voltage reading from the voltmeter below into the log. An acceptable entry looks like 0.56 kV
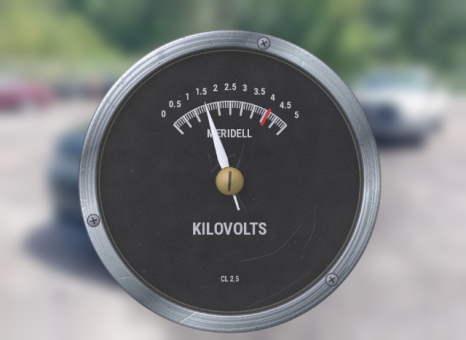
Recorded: 1.5 kV
